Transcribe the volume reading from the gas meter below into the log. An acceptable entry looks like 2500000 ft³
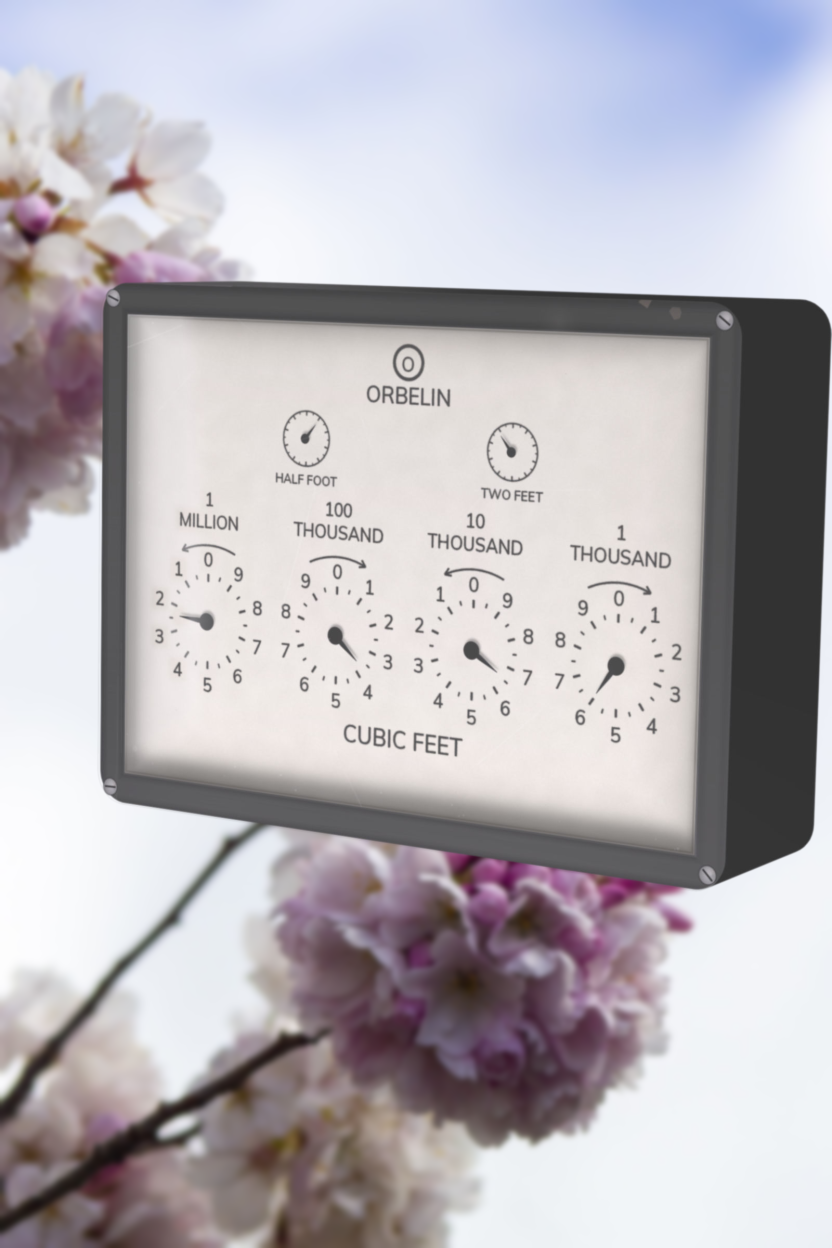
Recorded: 236600 ft³
